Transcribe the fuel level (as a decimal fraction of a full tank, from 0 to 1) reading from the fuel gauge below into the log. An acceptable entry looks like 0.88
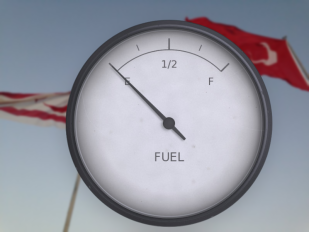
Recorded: 0
